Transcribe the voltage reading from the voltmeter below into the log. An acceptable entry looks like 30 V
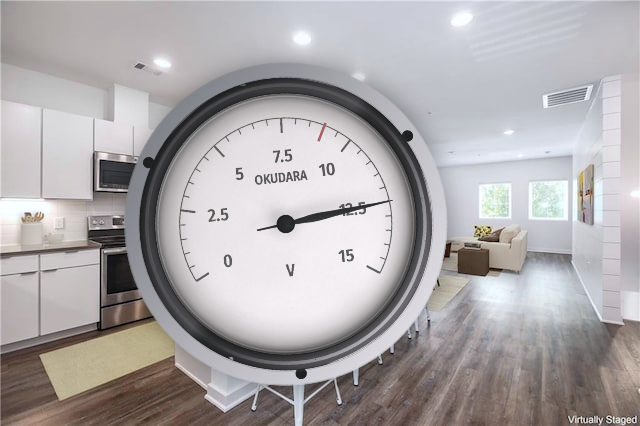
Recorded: 12.5 V
